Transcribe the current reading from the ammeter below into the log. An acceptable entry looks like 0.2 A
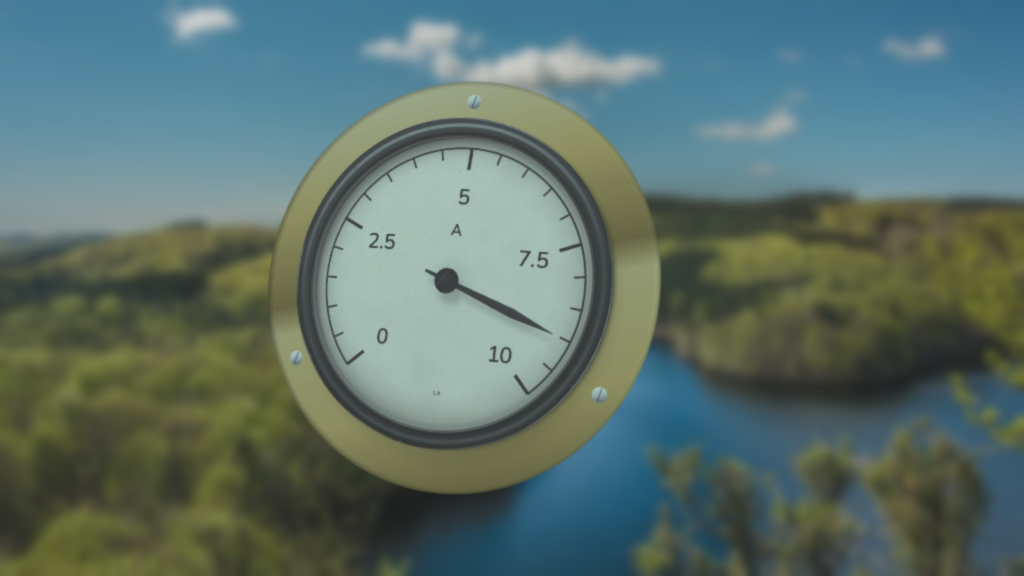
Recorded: 9 A
